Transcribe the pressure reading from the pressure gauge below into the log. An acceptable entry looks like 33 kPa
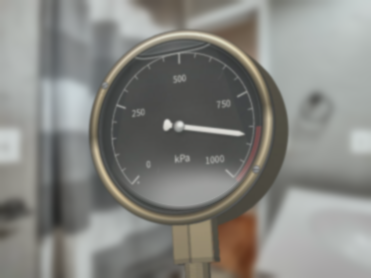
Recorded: 875 kPa
